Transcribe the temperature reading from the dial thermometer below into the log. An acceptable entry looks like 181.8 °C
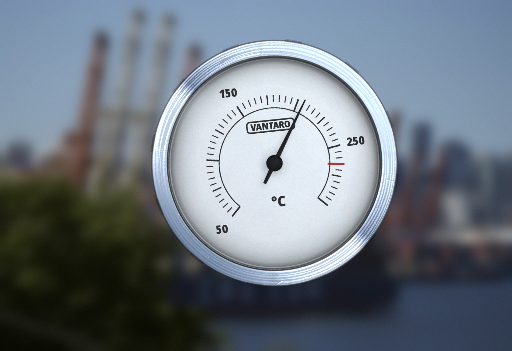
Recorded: 205 °C
